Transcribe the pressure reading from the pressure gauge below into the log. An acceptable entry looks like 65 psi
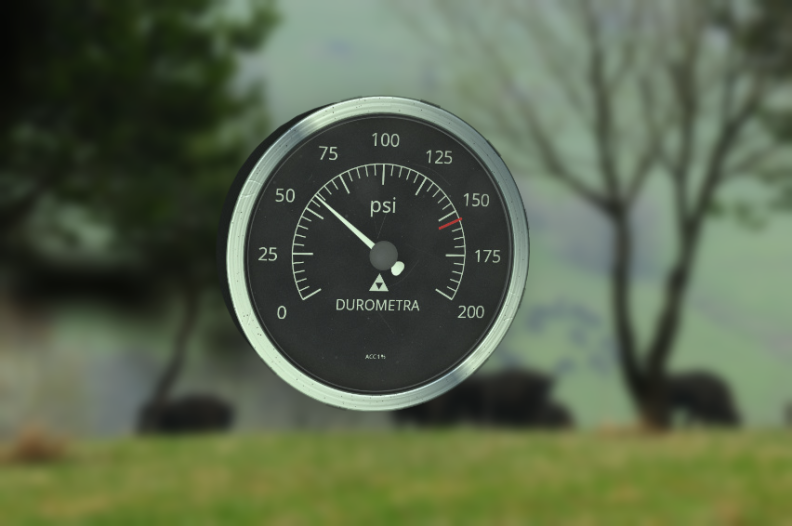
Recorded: 57.5 psi
